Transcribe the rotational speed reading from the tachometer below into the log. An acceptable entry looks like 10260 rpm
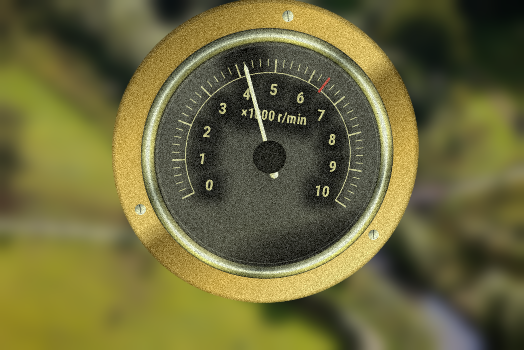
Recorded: 4200 rpm
